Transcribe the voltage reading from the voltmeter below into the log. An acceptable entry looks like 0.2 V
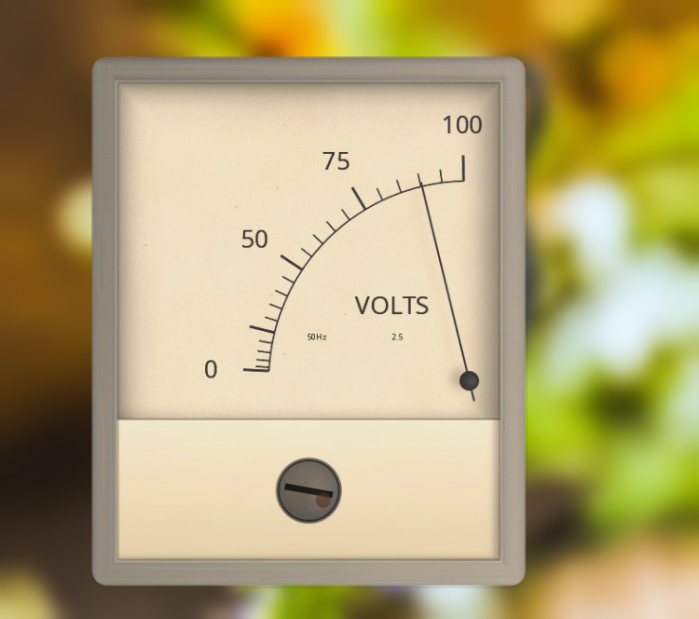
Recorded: 90 V
